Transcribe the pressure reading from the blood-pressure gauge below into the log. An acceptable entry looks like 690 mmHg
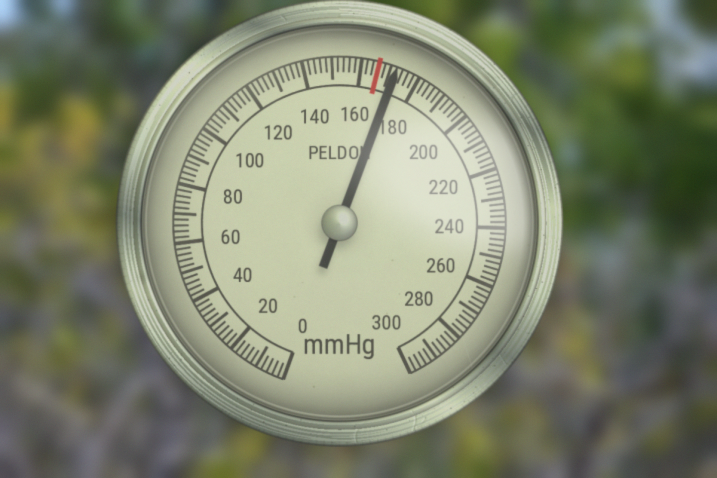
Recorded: 172 mmHg
